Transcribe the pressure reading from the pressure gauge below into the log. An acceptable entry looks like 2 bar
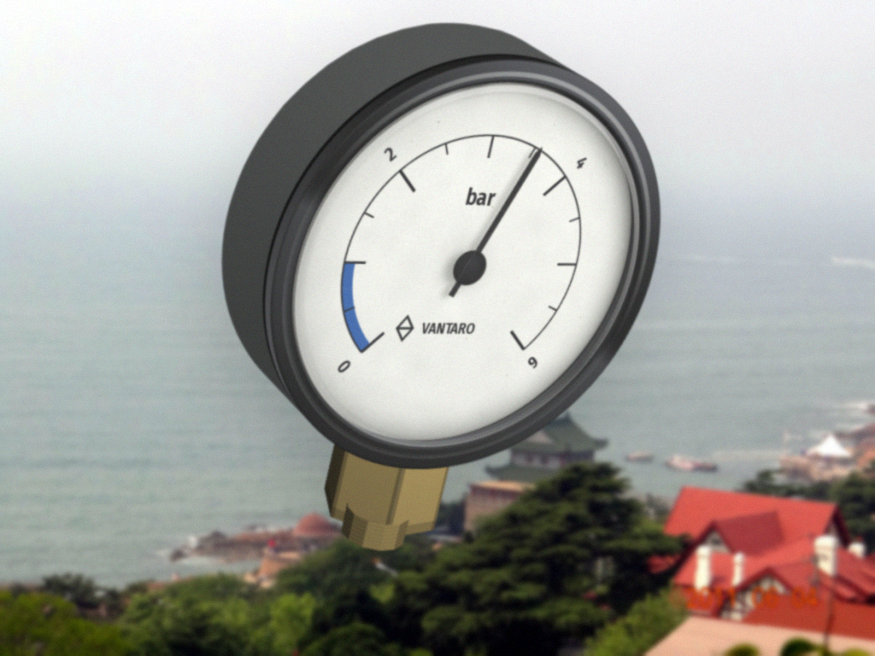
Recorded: 3.5 bar
